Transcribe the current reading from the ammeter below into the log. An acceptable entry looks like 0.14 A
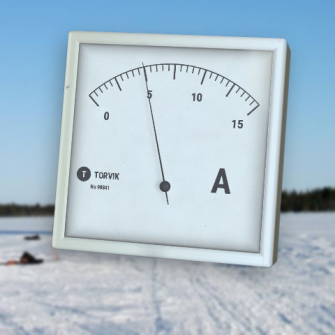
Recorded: 5 A
